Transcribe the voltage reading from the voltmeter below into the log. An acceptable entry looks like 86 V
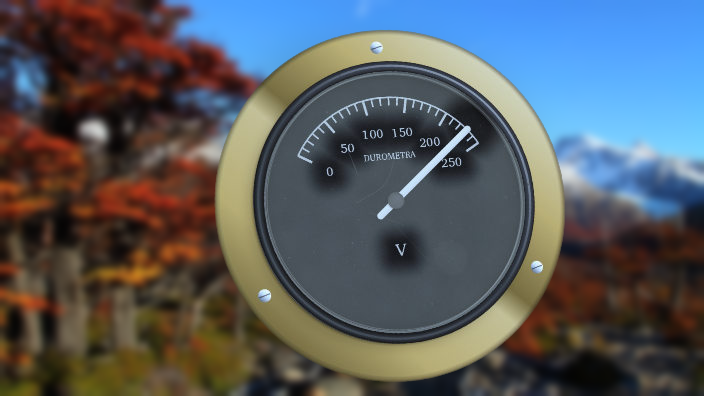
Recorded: 230 V
